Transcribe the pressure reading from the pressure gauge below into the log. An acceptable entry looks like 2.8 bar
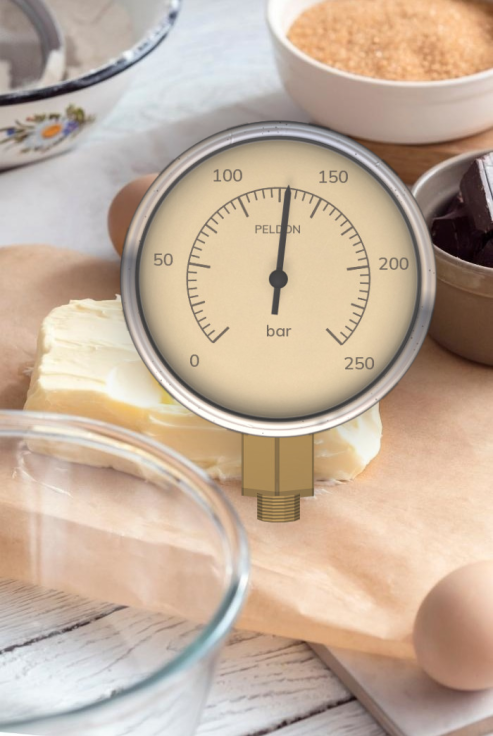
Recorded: 130 bar
